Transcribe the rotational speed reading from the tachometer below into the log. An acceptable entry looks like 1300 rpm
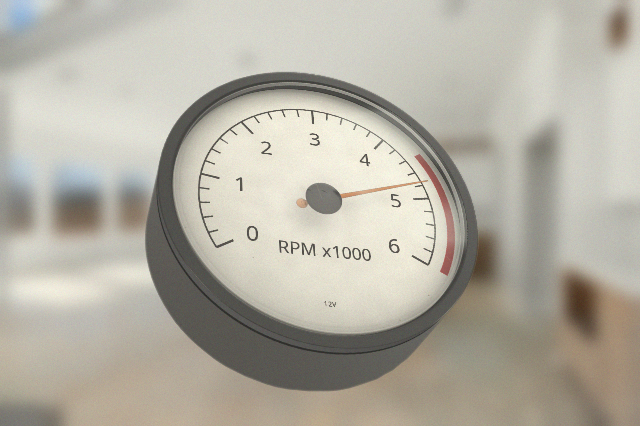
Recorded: 4800 rpm
